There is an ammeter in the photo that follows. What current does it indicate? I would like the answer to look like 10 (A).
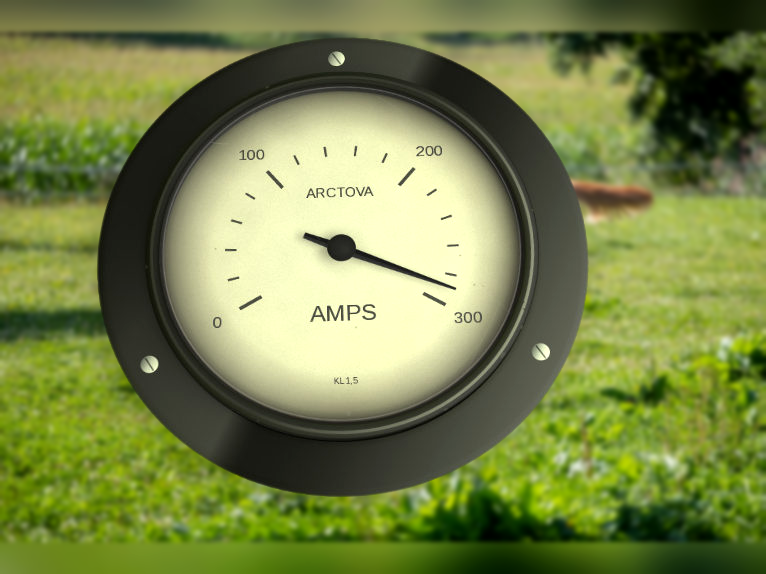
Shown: 290 (A)
